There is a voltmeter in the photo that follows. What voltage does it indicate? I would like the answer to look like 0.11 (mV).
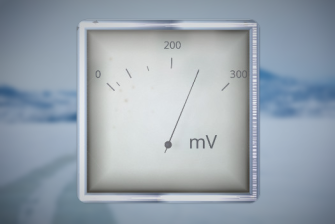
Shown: 250 (mV)
